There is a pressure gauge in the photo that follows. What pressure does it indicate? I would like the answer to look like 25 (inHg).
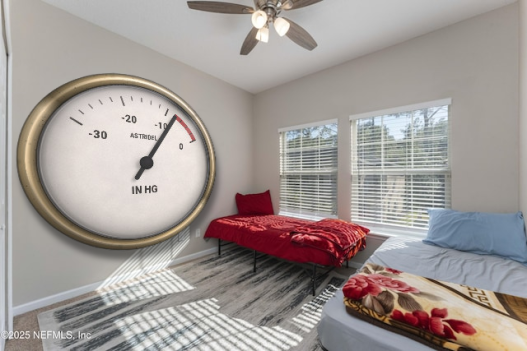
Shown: -8 (inHg)
